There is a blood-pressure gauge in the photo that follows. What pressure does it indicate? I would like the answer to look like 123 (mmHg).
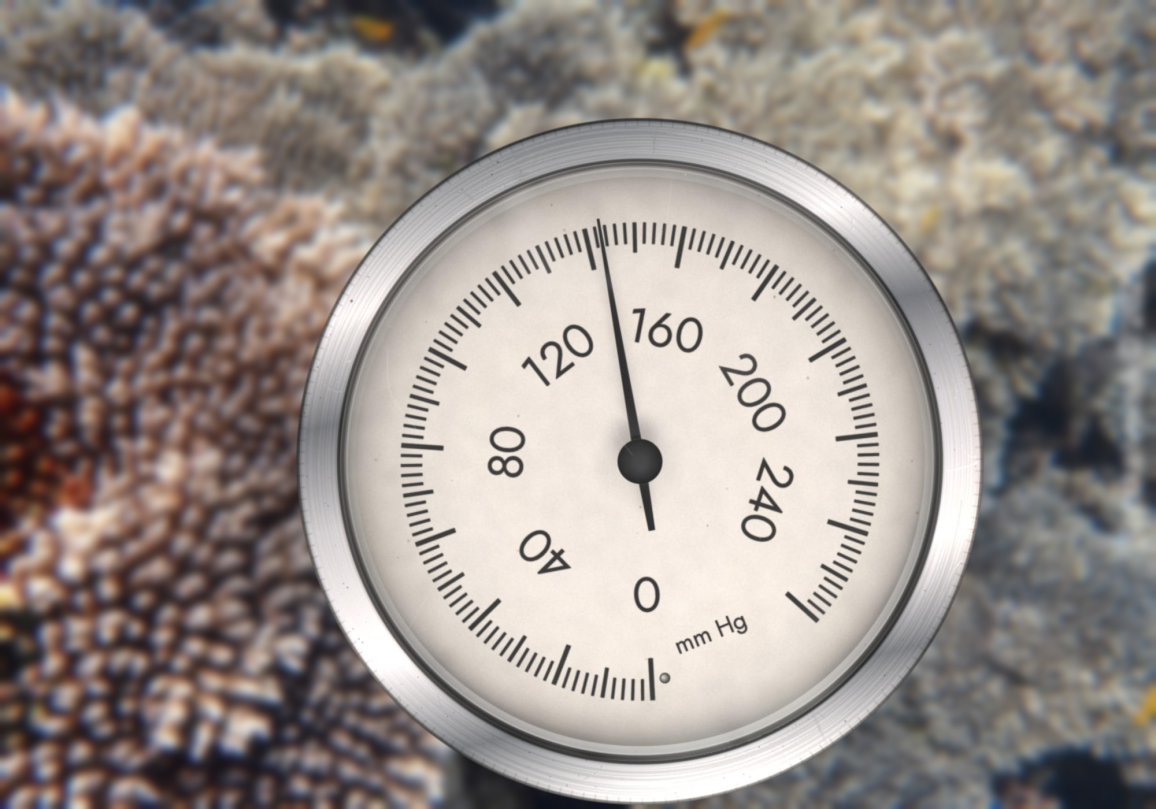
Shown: 143 (mmHg)
